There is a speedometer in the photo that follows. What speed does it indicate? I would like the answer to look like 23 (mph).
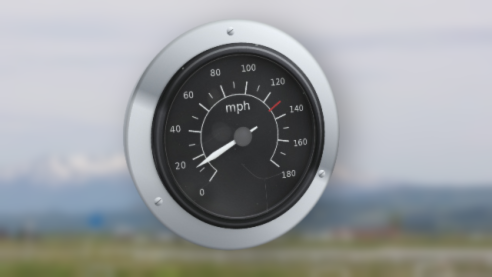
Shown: 15 (mph)
